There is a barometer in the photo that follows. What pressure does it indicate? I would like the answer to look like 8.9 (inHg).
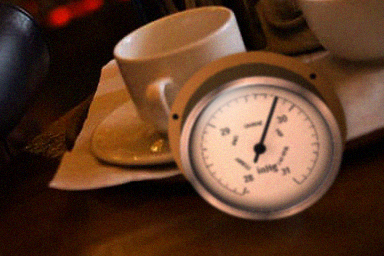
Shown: 29.8 (inHg)
